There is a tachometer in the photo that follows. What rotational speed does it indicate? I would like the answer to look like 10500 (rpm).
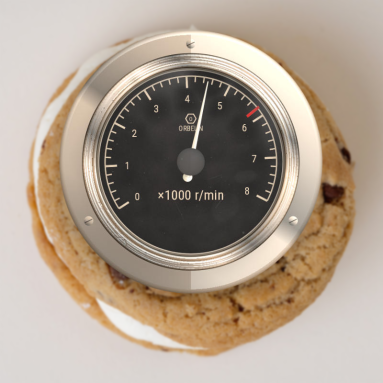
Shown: 4500 (rpm)
